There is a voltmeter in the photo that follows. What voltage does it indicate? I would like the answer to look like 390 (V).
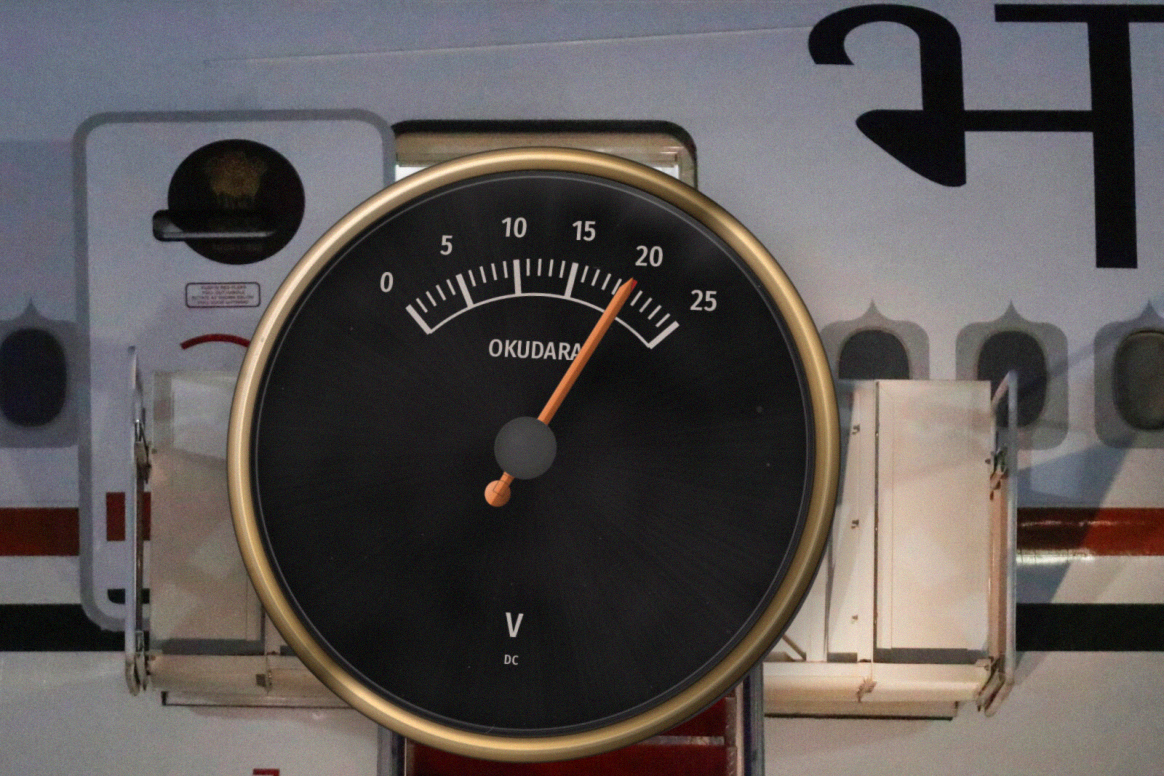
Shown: 20 (V)
